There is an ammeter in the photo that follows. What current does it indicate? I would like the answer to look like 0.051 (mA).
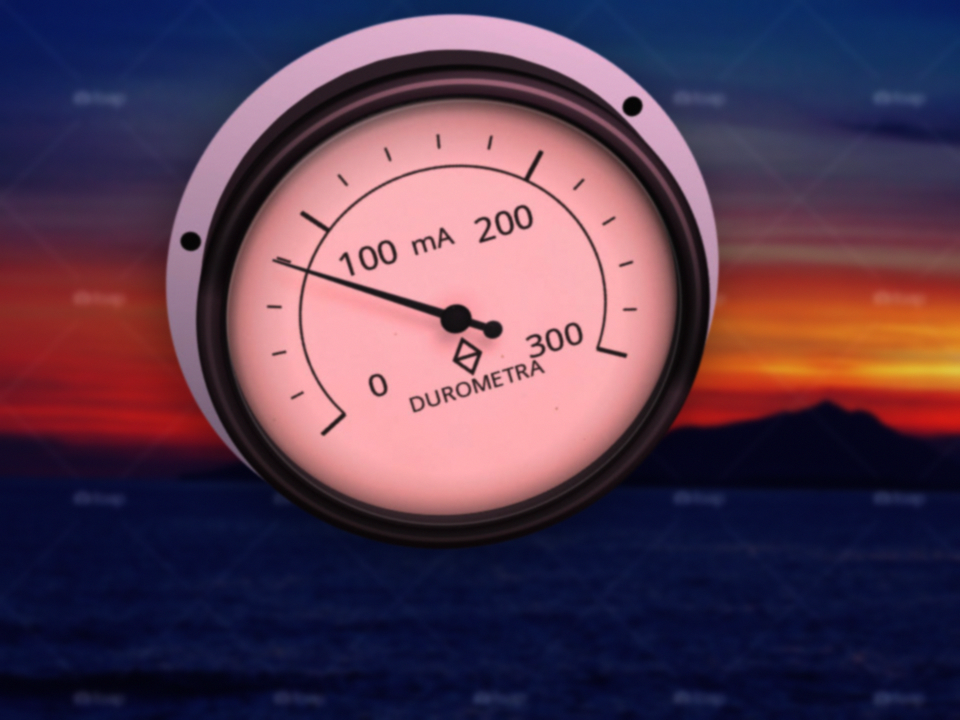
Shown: 80 (mA)
